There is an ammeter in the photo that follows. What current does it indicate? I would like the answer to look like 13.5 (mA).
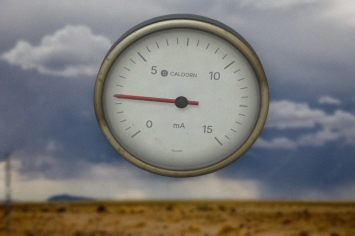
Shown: 2.5 (mA)
